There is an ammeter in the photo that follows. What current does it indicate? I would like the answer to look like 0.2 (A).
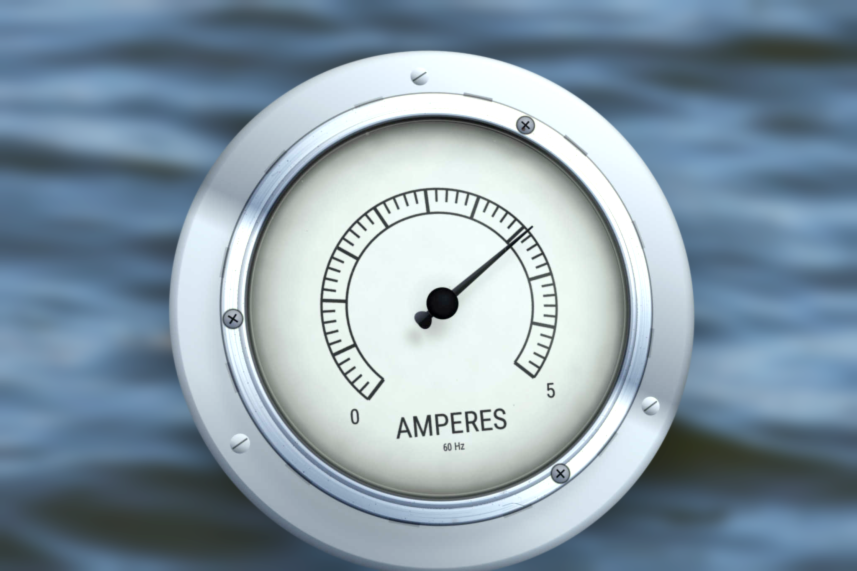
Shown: 3.55 (A)
